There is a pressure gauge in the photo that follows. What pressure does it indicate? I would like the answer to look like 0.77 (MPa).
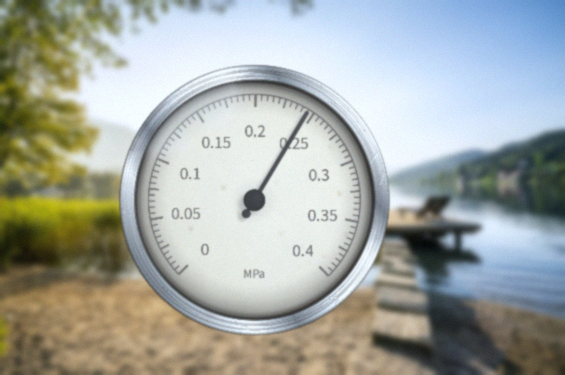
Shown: 0.245 (MPa)
